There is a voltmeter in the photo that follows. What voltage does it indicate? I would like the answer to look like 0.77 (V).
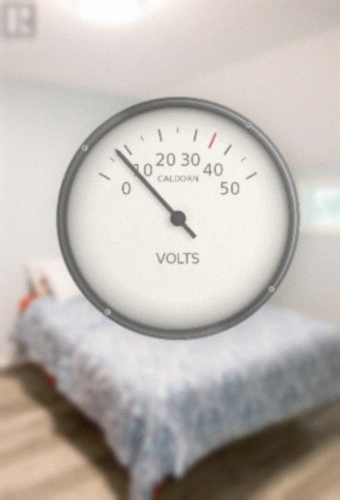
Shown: 7.5 (V)
